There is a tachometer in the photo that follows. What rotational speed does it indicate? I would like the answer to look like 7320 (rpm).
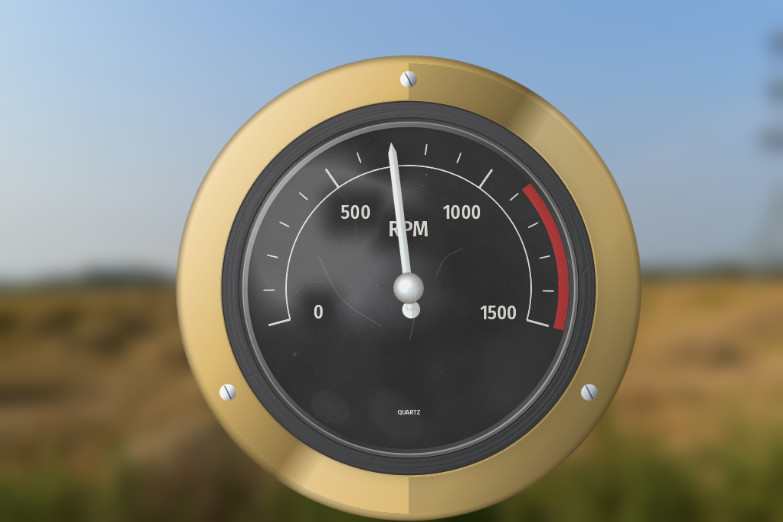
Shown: 700 (rpm)
